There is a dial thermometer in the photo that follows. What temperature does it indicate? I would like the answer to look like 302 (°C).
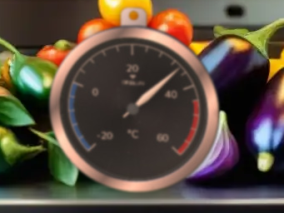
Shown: 34 (°C)
